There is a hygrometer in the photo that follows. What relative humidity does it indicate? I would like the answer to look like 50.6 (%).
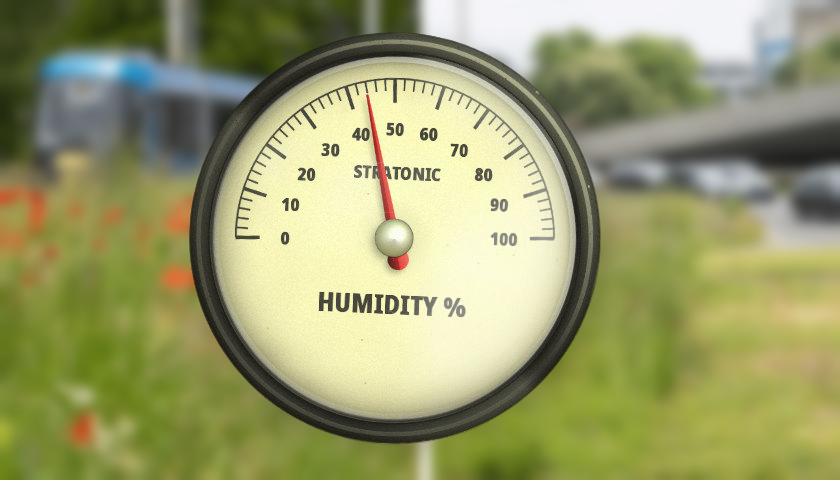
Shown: 44 (%)
